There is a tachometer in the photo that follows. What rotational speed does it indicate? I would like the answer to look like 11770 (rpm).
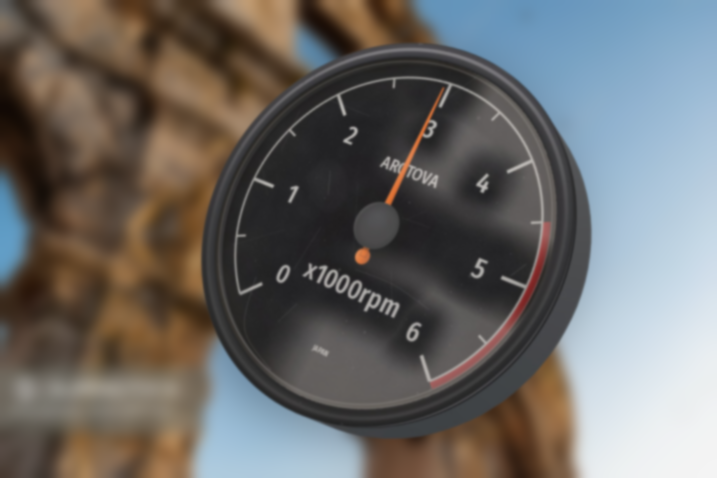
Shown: 3000 (rpm)
